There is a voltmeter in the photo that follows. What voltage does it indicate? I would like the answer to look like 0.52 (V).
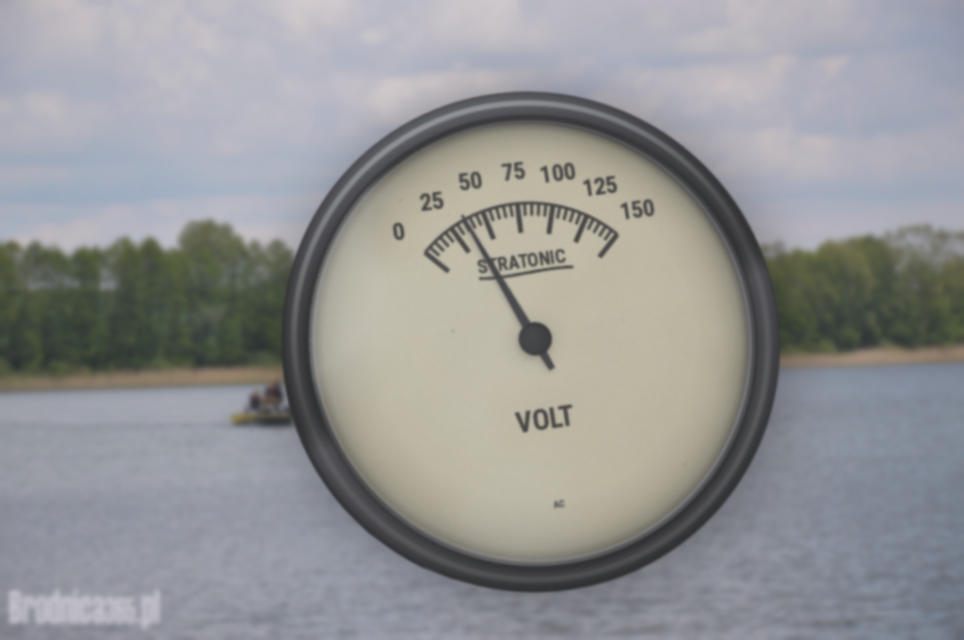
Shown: 35 (V)
